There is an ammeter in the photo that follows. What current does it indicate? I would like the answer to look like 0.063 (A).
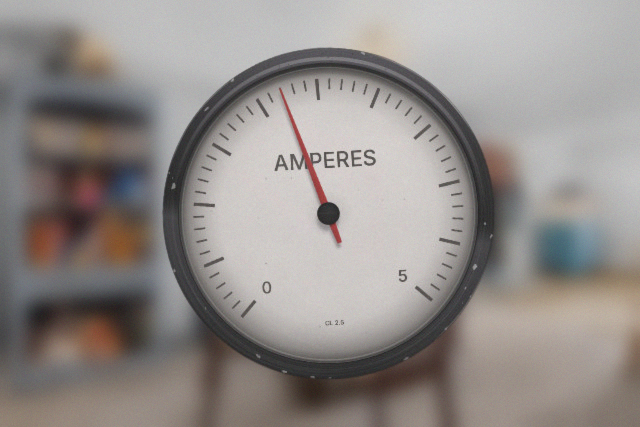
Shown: 2.2 (A)
